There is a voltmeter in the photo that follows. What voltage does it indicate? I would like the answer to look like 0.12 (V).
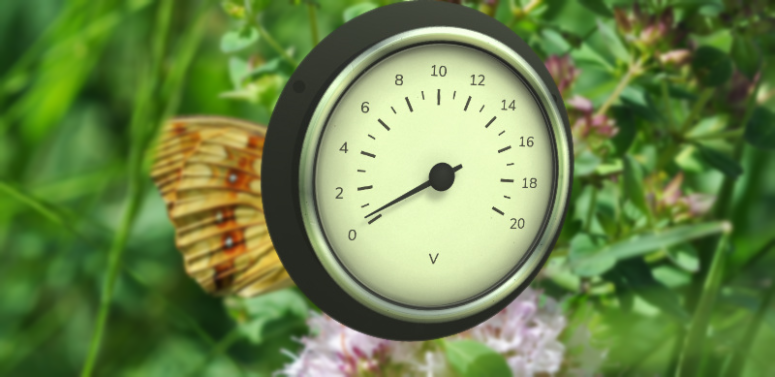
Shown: 0.5 (V)
